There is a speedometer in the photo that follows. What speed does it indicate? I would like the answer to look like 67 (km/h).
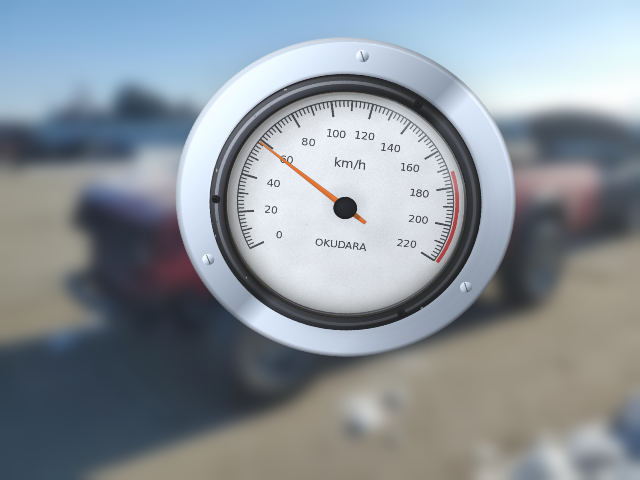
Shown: 60 (km/h)
